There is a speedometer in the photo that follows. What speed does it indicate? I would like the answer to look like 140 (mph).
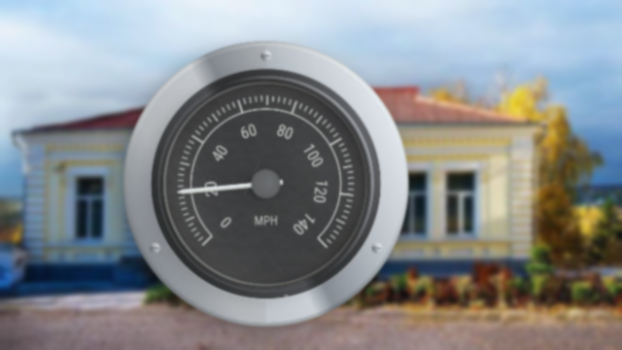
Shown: 20 (mph)
